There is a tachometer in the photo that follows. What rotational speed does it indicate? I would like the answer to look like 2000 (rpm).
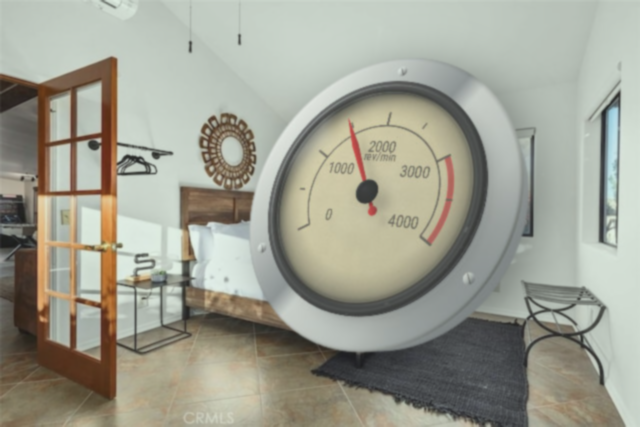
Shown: 1500 (rpm)
